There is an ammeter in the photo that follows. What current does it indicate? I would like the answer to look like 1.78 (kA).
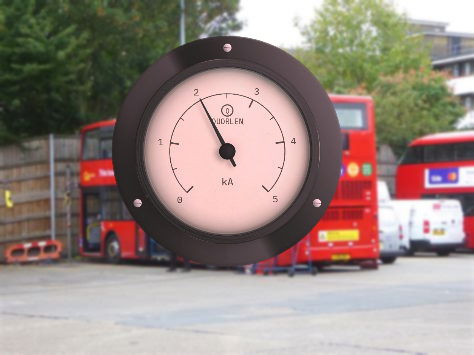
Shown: 2 (kA)
